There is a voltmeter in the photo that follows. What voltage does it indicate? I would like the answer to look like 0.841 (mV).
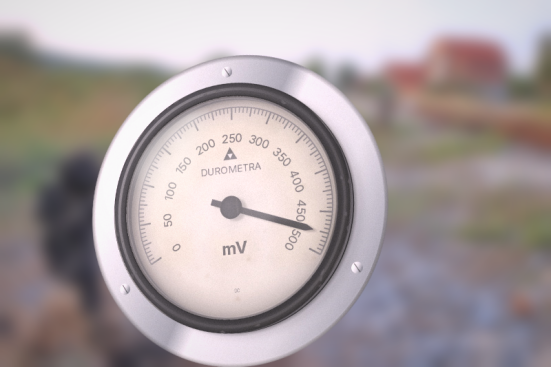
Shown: 475 (mV)
